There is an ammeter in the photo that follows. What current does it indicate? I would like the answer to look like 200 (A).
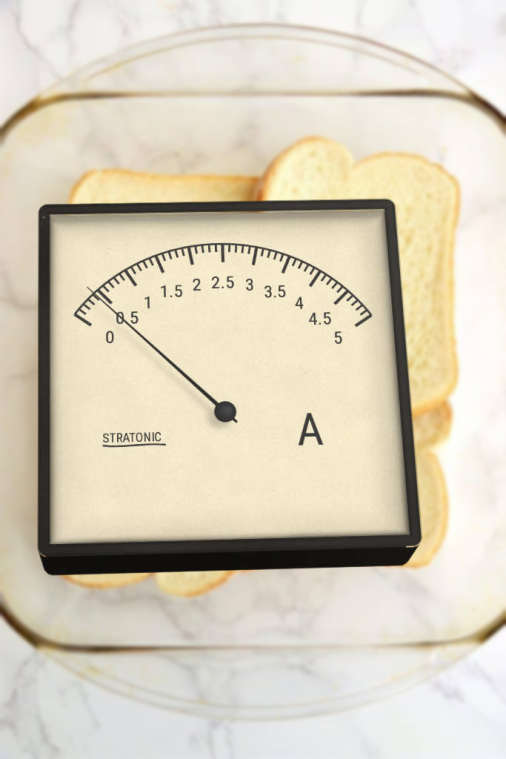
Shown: 0.4 (A)
